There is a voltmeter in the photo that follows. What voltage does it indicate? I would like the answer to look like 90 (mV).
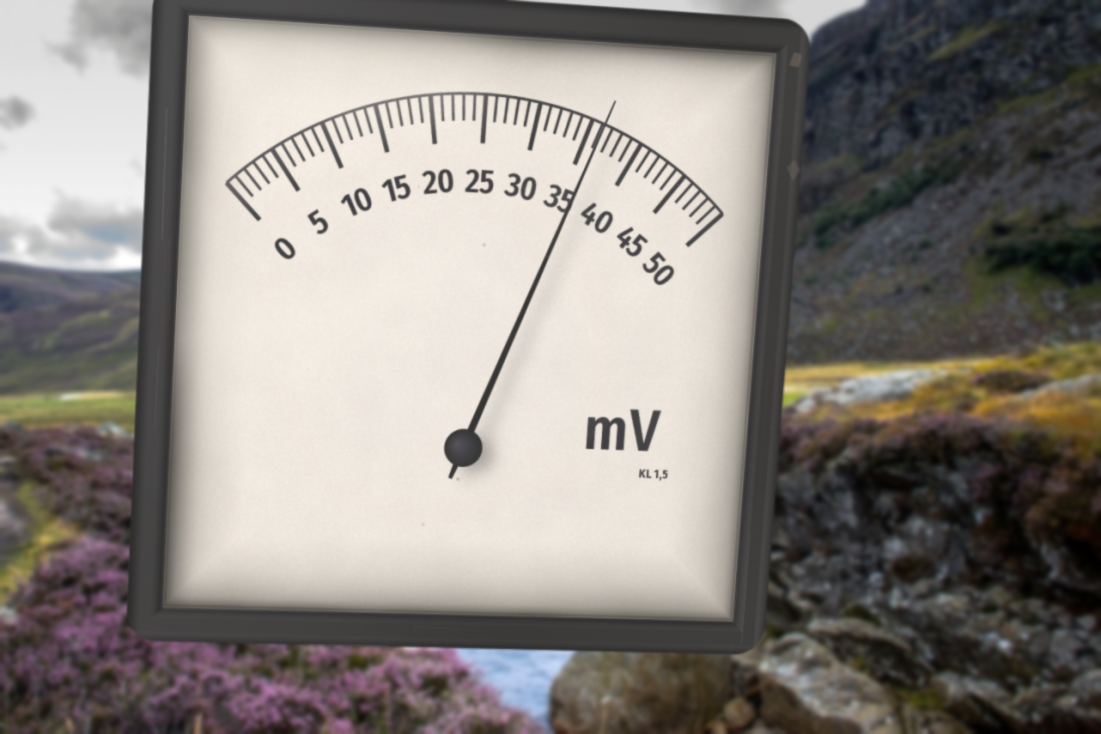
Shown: 36 (mV)
